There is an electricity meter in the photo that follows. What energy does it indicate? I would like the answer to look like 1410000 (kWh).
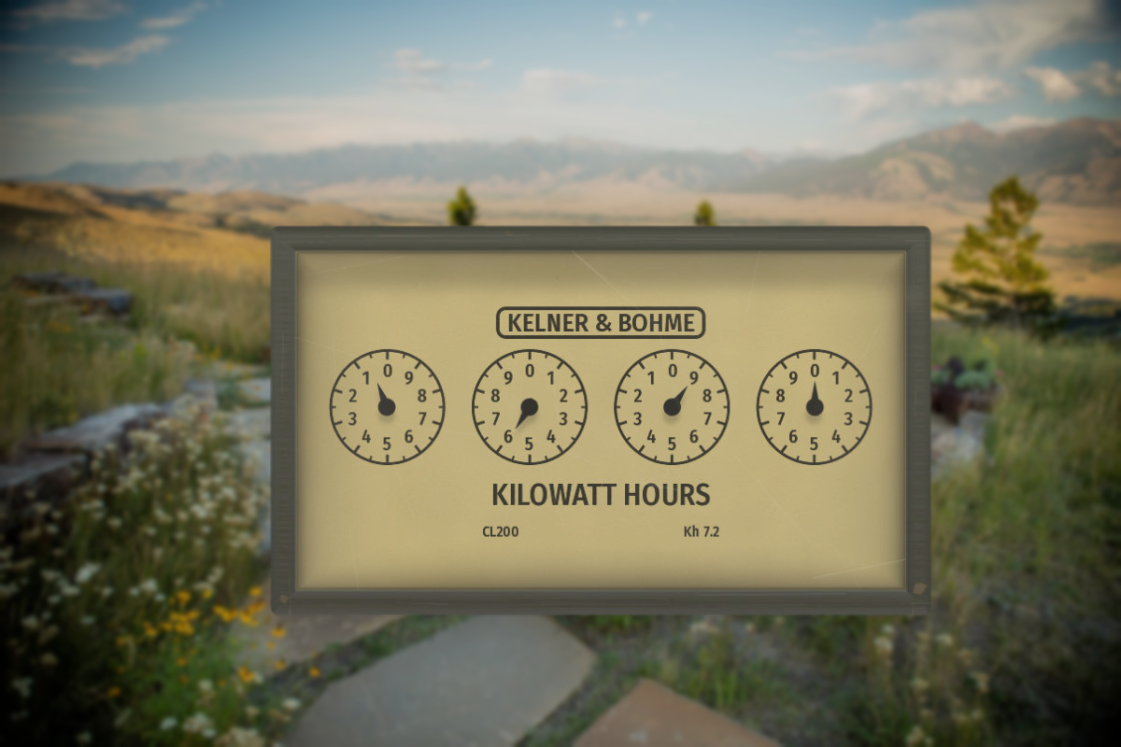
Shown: 590 (kWh)
